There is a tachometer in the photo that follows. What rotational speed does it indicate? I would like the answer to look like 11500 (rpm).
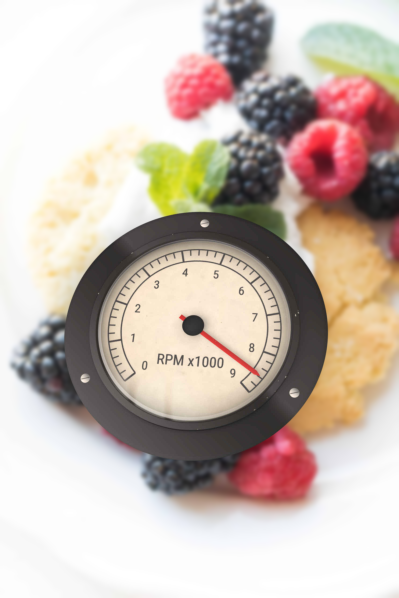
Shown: 8600 (rpm)
